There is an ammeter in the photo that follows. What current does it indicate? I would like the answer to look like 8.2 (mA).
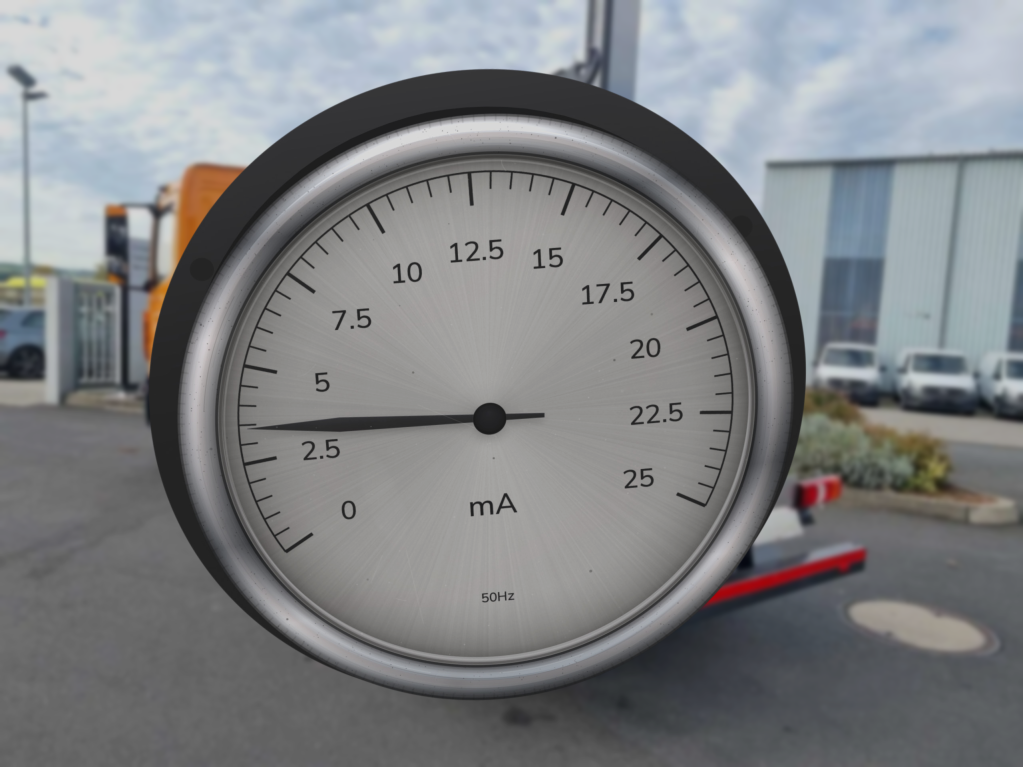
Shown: 3.5 (mA)
